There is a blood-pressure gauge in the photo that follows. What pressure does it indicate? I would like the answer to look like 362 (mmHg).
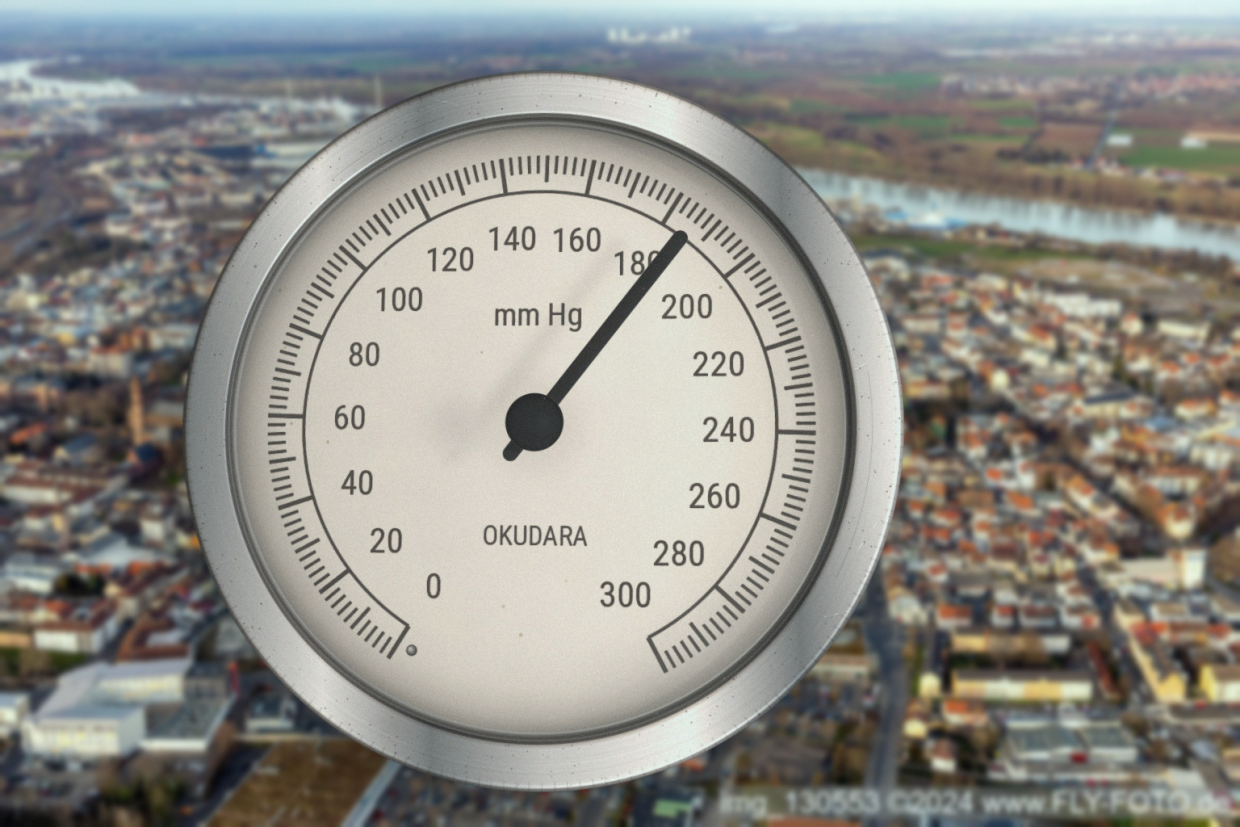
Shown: 186 (mmHg)
